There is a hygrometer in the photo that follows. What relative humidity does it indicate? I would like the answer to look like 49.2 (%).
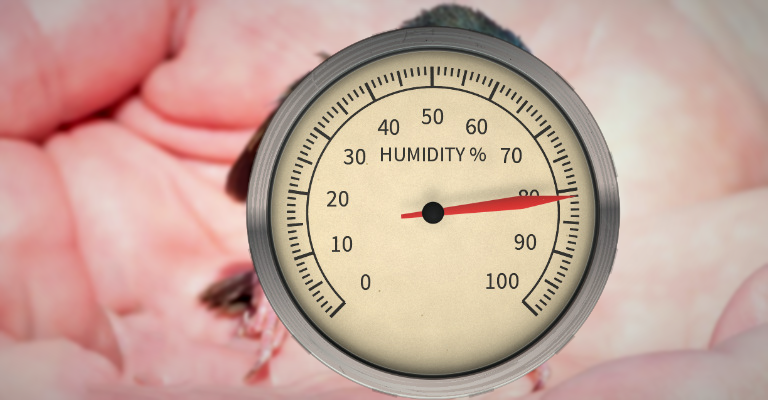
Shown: 81 (%)
